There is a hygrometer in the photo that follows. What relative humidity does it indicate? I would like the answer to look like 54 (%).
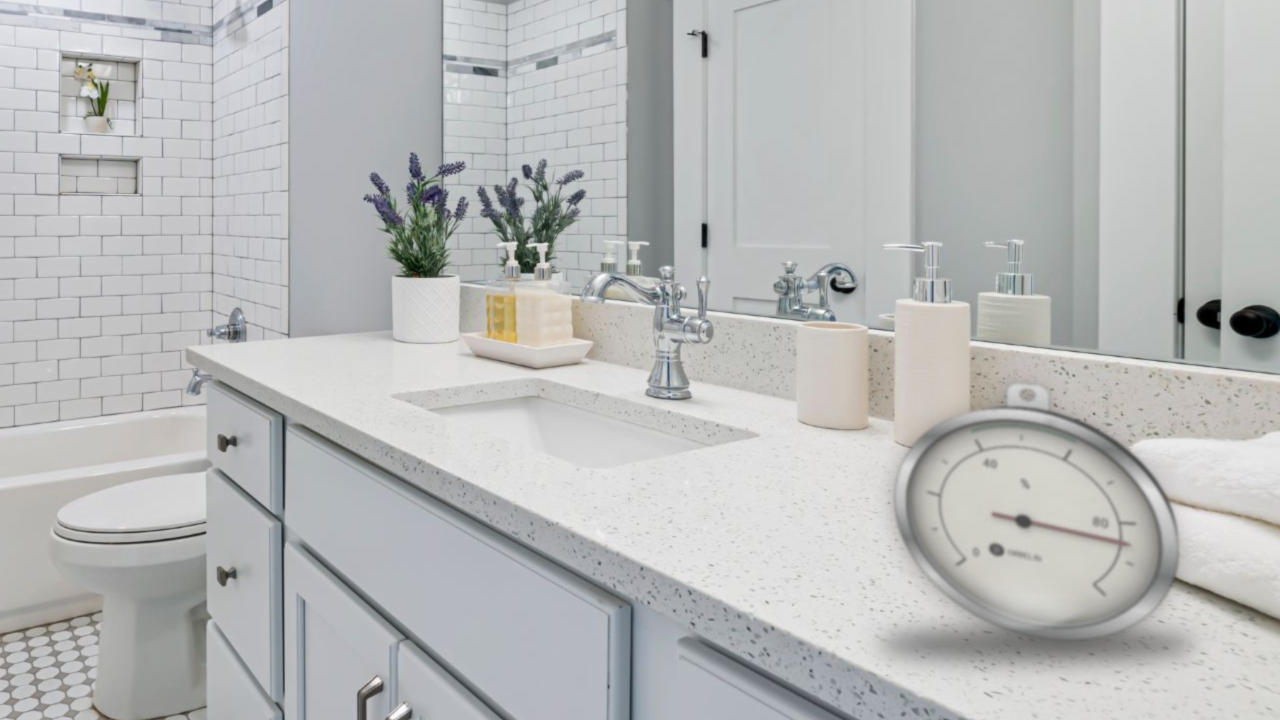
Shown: 85 (%)
